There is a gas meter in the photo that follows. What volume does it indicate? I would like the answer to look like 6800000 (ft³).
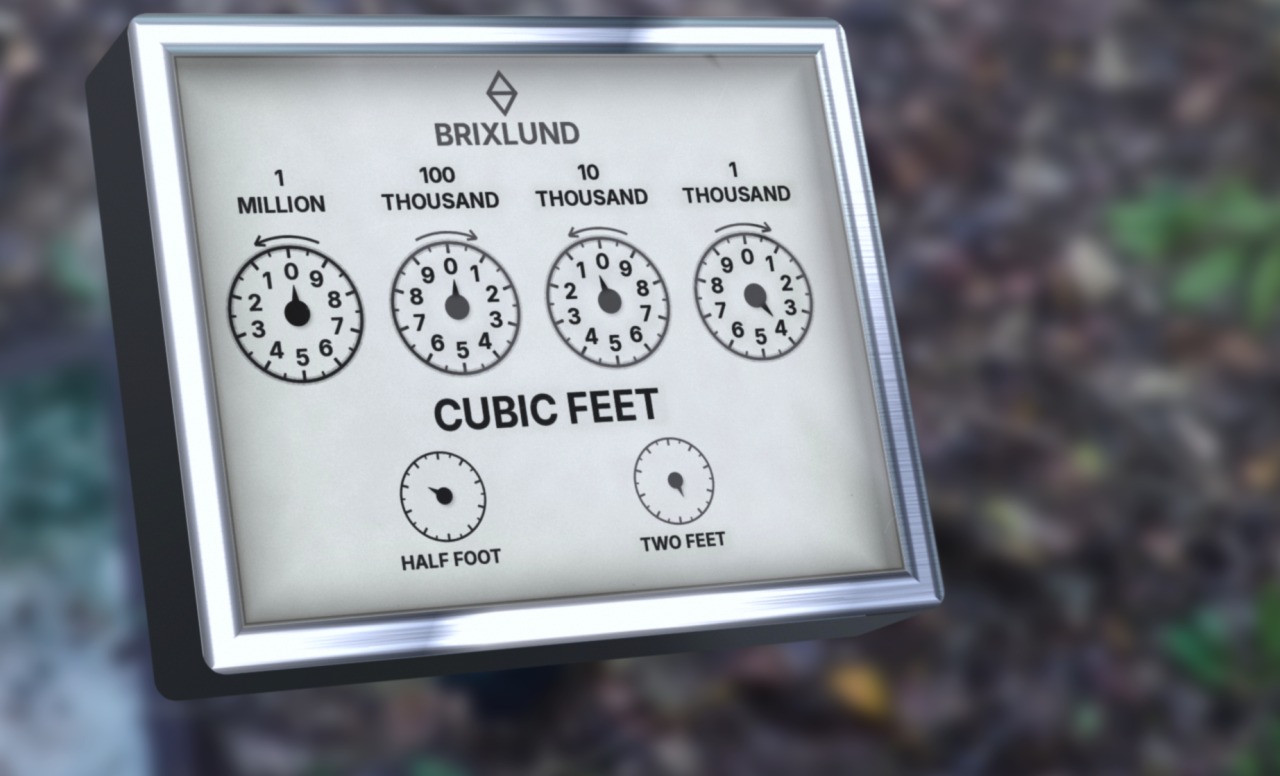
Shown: 400 (ft³)
